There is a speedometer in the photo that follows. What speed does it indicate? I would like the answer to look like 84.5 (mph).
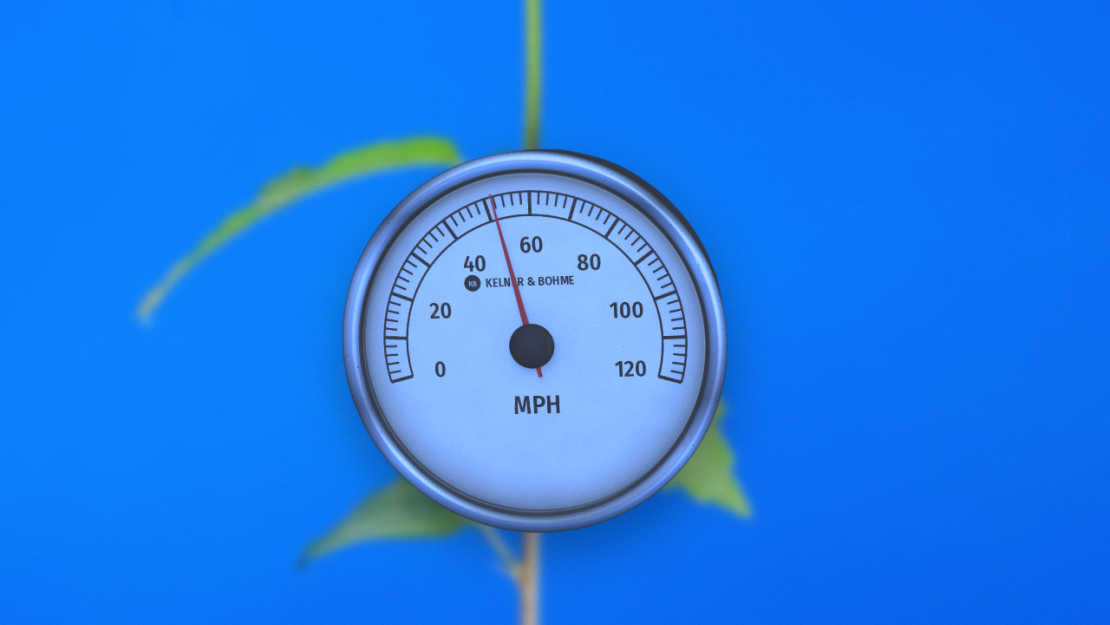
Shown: 52 (mph)
